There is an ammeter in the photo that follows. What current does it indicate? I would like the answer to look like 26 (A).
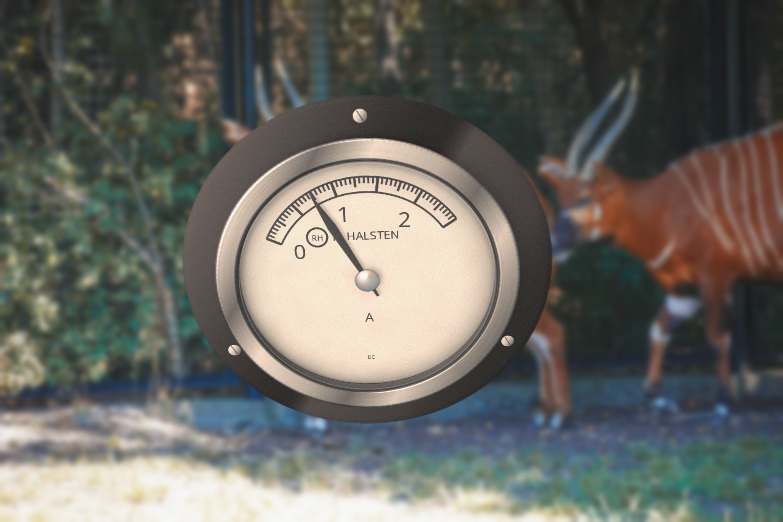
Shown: 0.75 (A)
